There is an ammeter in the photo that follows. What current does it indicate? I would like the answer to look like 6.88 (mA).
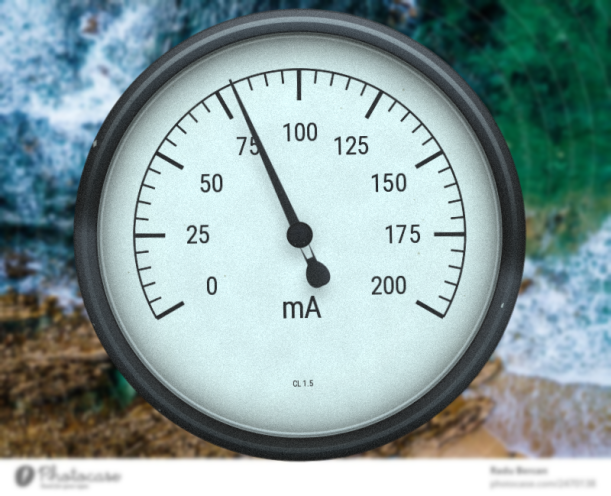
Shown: 80 (mA)
